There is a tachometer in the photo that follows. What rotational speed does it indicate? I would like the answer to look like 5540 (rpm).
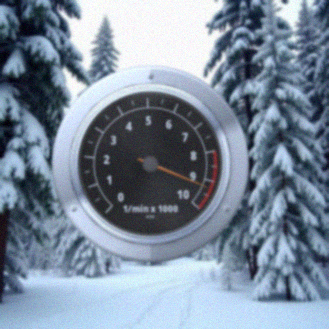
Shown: 9250 (rpm)
